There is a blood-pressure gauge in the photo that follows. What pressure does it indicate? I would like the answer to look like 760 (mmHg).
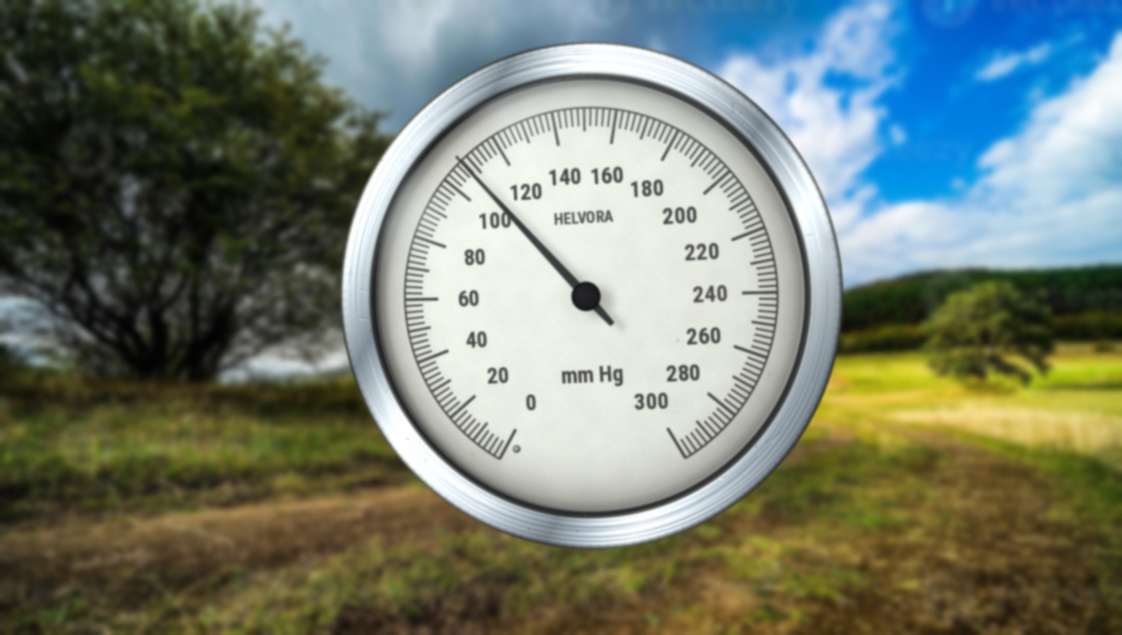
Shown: 108 (mmHg)
